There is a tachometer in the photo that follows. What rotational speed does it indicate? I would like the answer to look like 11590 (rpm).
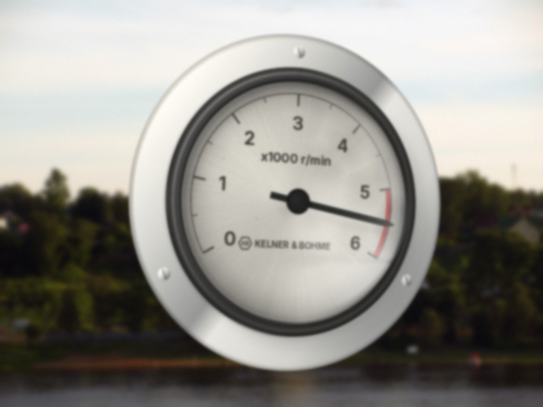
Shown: 5500 (rpm)
